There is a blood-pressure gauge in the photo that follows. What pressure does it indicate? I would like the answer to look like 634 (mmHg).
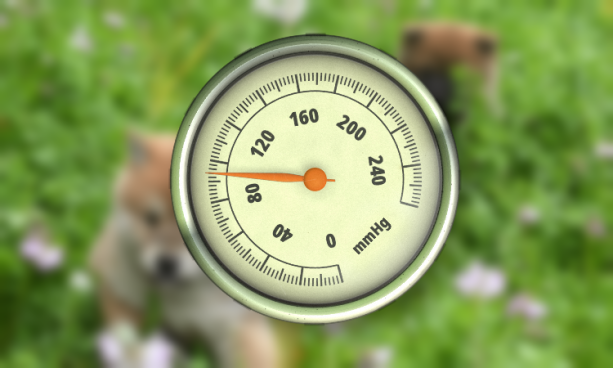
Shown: 94 (mmHg)
